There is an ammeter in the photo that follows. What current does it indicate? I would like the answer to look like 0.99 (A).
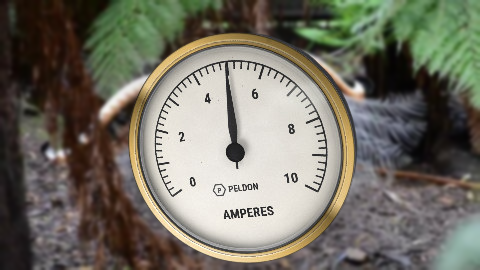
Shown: 5 (A)
